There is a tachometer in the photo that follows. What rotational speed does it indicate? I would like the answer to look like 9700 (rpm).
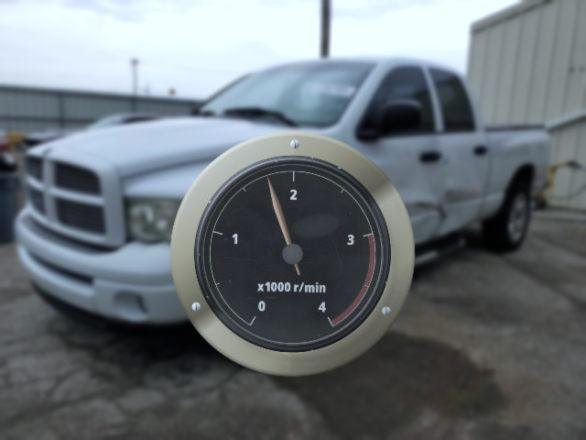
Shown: 1750 (rpm)
